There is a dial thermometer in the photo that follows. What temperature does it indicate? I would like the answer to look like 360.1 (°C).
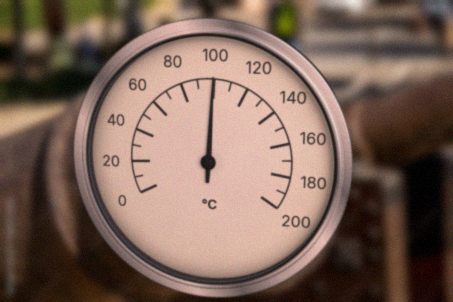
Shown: 100 (°C)
